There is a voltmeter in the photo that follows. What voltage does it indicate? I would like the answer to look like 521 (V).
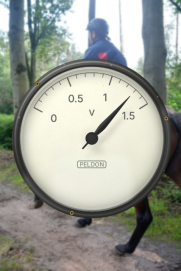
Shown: 1.3 (V)
